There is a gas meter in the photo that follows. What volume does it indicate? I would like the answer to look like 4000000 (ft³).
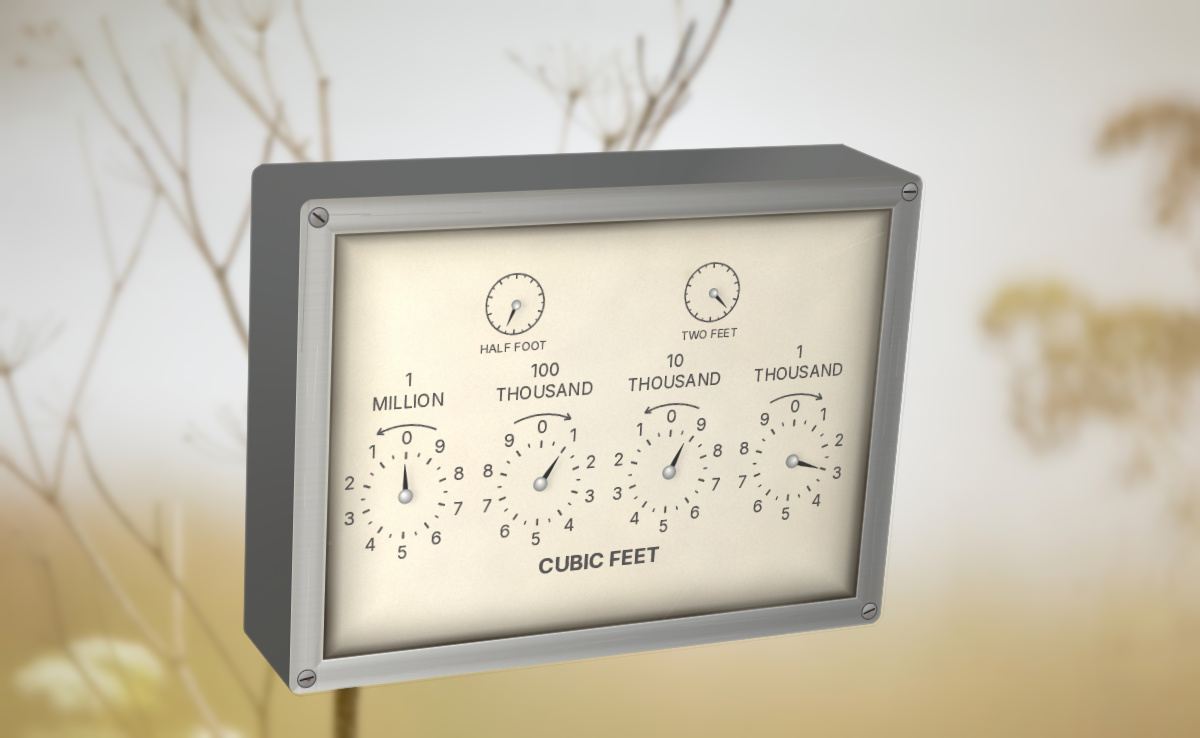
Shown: 9300 (ft³)
